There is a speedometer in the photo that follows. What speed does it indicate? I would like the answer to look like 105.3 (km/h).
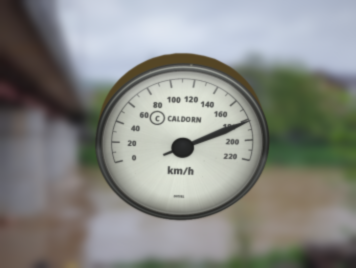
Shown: 180 (km/h)
